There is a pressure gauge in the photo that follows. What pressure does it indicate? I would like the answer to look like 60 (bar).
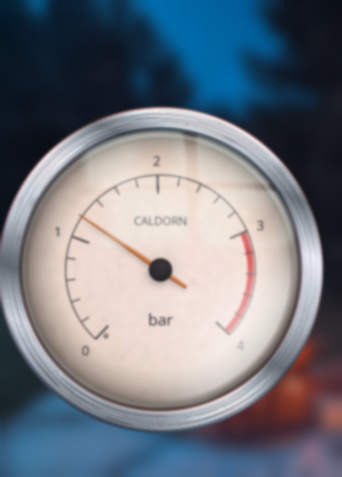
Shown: 1.2 (bar)
